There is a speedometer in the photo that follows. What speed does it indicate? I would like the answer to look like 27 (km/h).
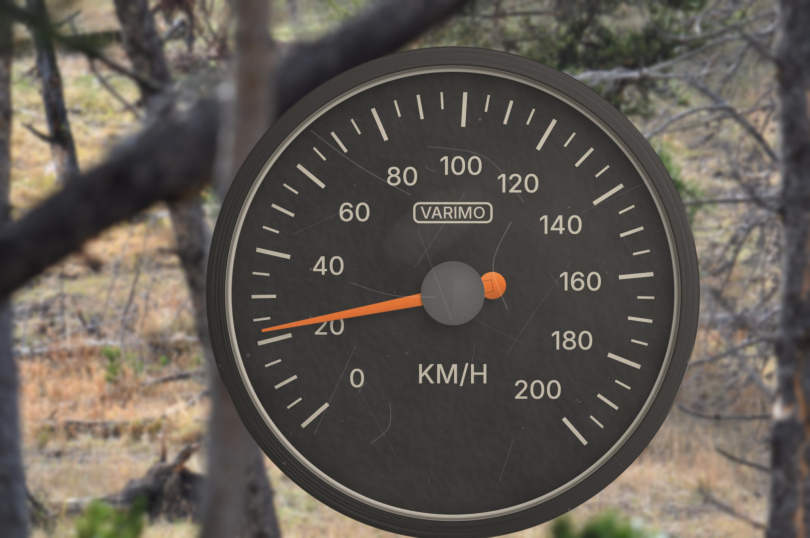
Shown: 22.5 (km/h)
